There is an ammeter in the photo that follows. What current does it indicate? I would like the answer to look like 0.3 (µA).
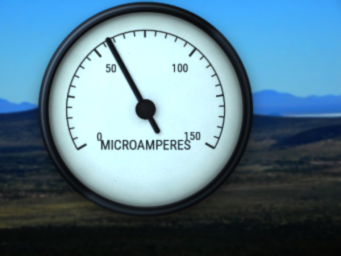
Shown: 57.5 (µA)
